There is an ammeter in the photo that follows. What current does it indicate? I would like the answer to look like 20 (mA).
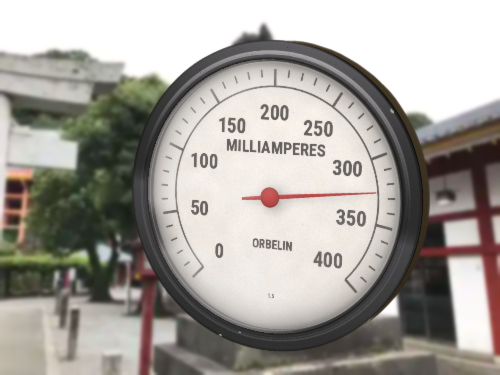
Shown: 325 (mA)
